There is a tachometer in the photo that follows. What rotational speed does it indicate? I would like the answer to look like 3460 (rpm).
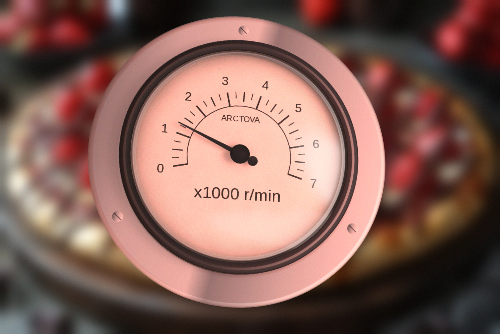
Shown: 1250 (rpm)
